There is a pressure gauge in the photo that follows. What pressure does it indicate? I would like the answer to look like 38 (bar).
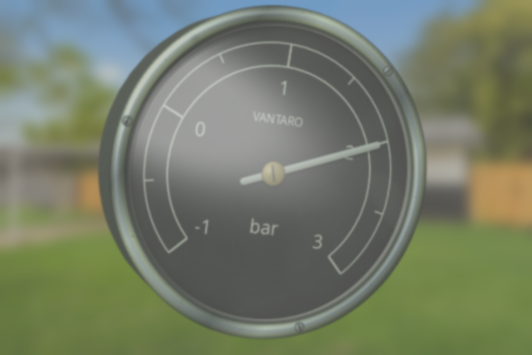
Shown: 2 (bar)
